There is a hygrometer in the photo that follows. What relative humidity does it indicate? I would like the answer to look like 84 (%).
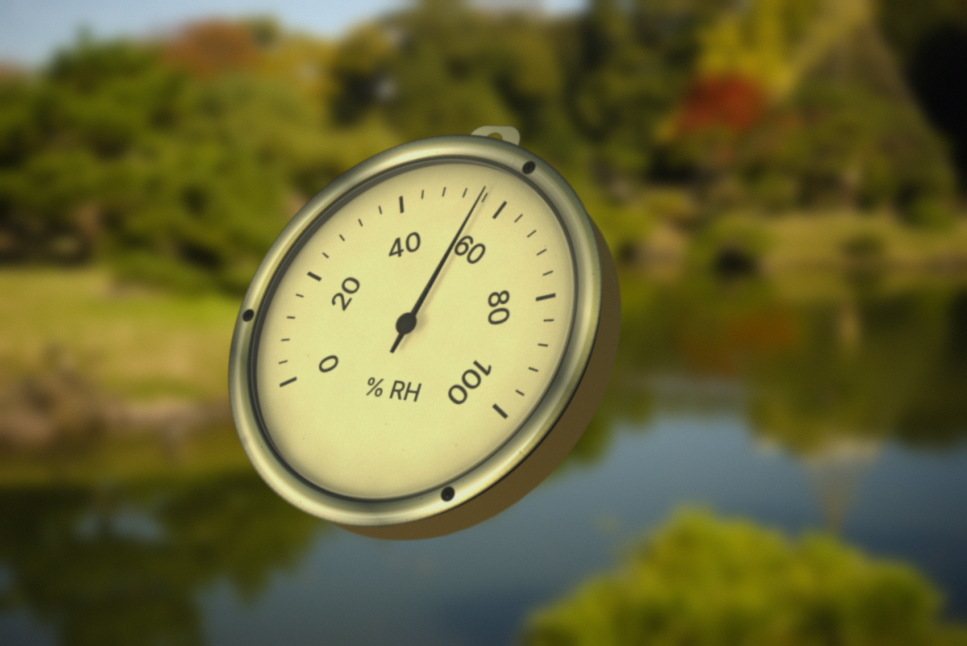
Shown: 56 (%)
